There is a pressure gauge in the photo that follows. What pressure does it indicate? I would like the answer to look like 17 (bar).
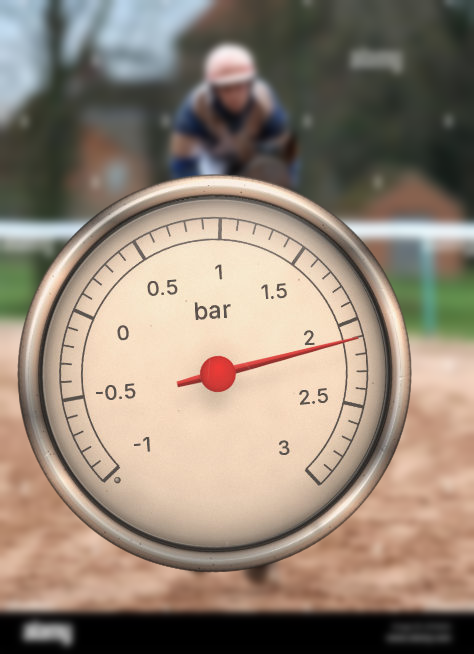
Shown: 2.1 (bar)
